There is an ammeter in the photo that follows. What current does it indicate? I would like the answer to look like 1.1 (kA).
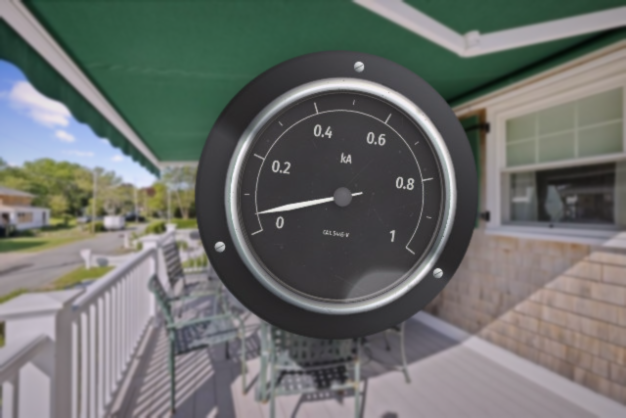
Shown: 0.05 (kA)
